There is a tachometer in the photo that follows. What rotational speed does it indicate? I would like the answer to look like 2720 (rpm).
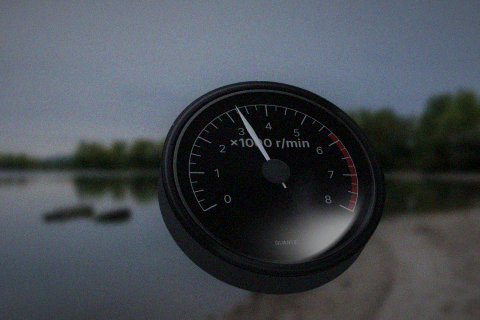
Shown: 3250 (rpm)
